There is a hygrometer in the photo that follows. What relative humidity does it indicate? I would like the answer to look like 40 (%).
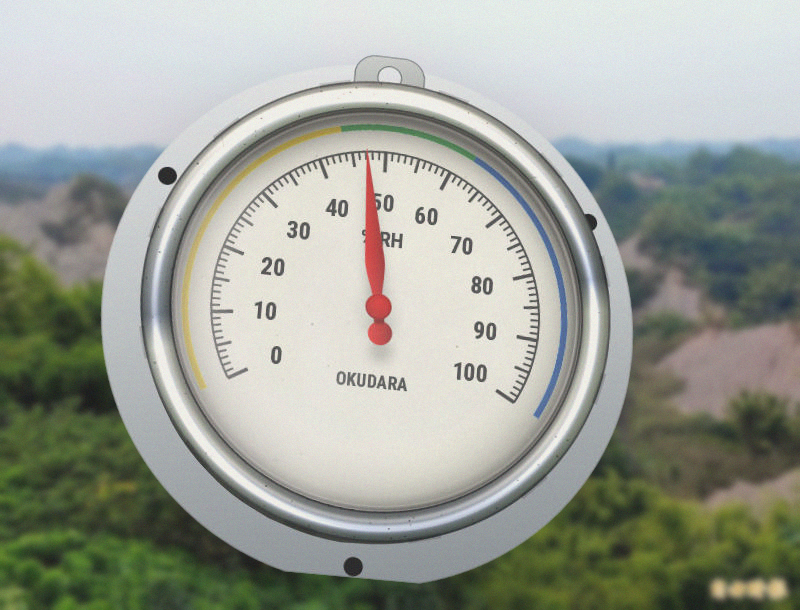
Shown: 47 (%)
